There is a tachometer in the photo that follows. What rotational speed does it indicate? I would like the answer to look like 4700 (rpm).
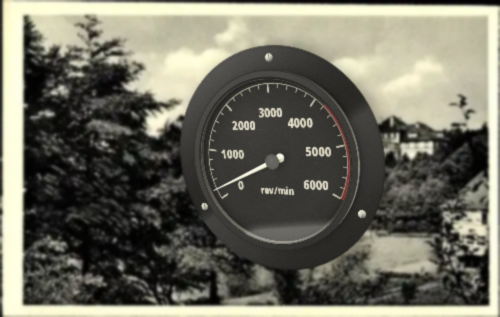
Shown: 200 (rpm)
